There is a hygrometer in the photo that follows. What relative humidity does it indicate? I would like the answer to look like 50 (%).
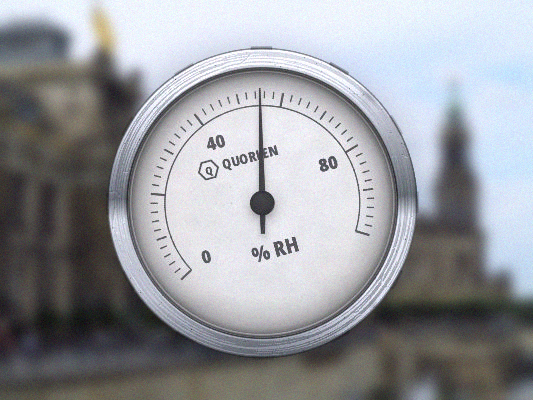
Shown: 55 (%)
